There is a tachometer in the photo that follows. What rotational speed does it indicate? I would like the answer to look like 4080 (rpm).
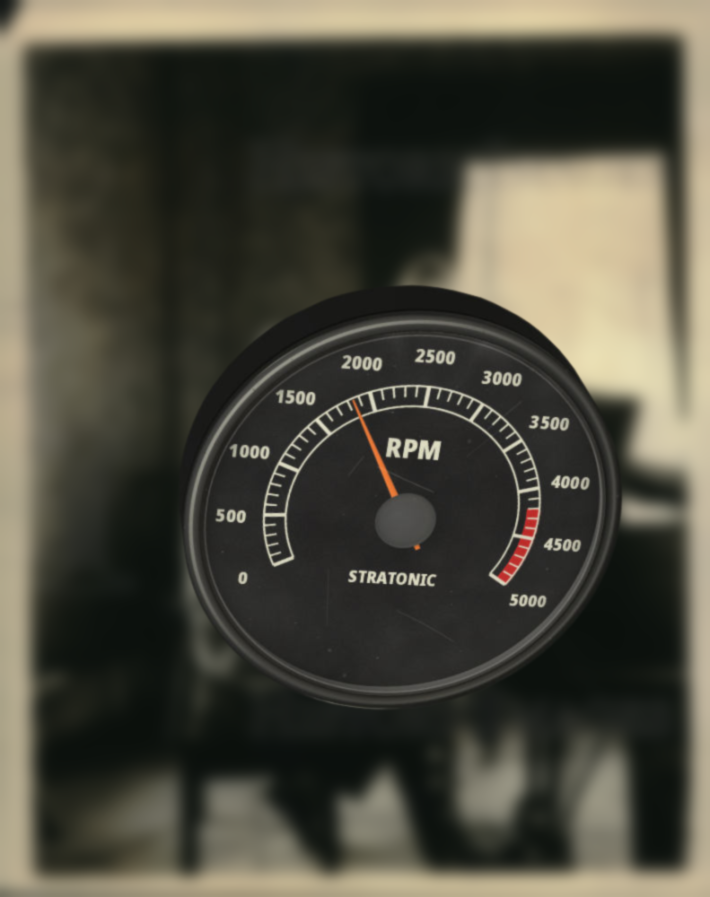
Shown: 1850 (rpm)
